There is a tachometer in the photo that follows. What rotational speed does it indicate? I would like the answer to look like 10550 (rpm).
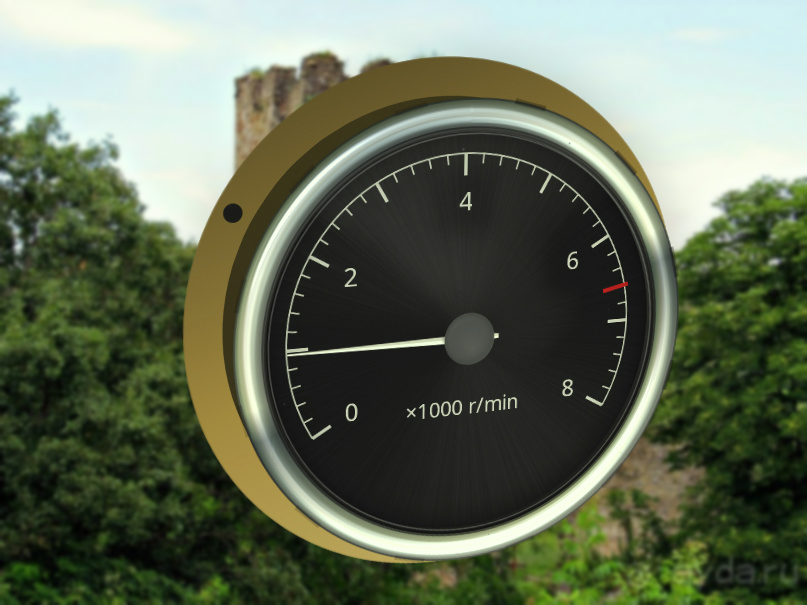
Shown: 1000 (rpm)
